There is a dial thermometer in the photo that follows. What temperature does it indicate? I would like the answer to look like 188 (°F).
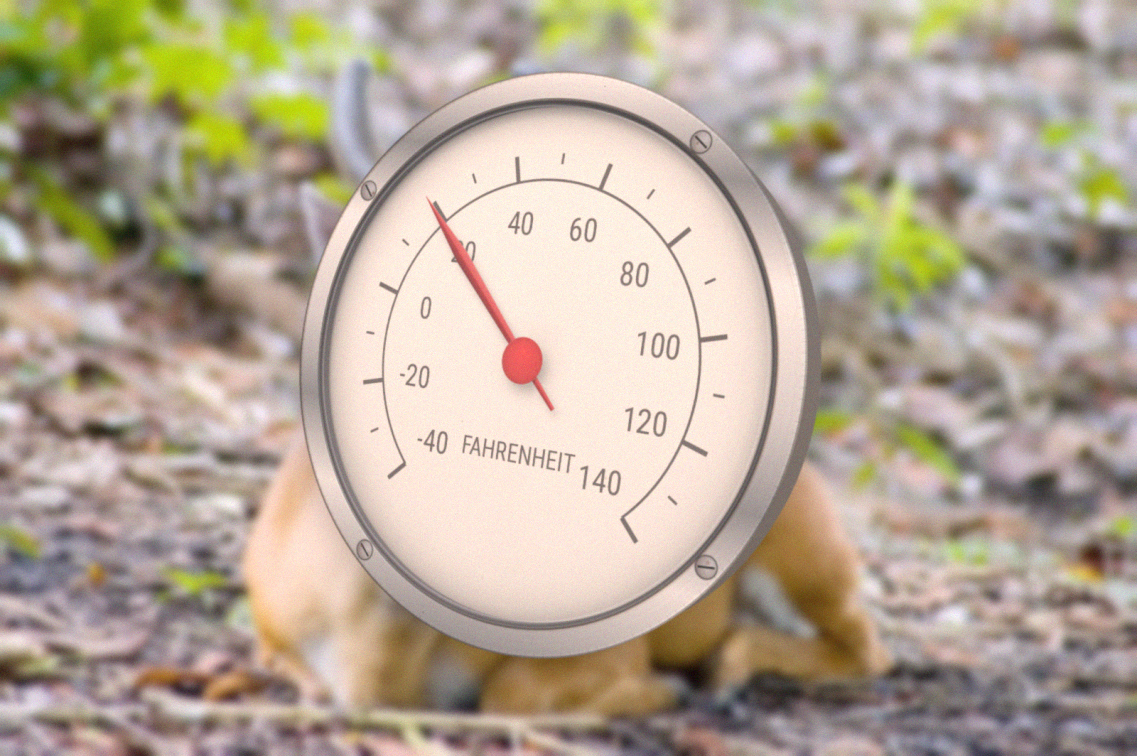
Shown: 20 (°F)
